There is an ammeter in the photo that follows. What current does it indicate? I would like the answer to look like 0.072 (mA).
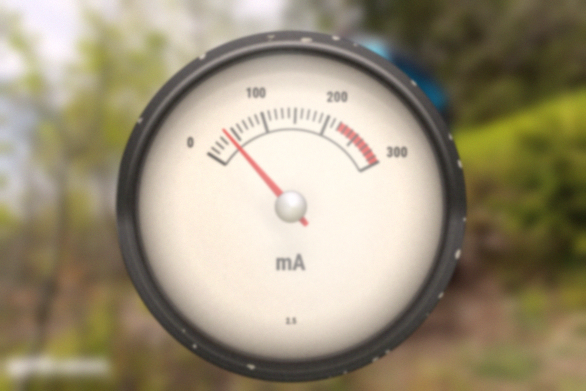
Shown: 40 (mA)
